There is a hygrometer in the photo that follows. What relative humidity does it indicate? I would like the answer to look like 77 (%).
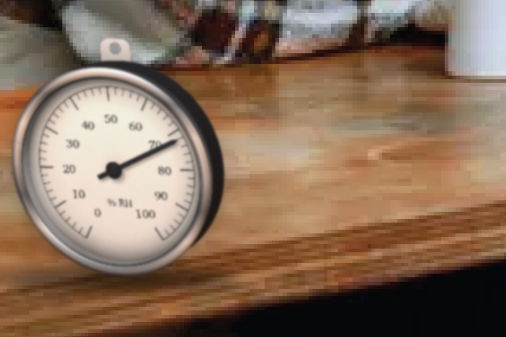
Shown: 72 (%)
